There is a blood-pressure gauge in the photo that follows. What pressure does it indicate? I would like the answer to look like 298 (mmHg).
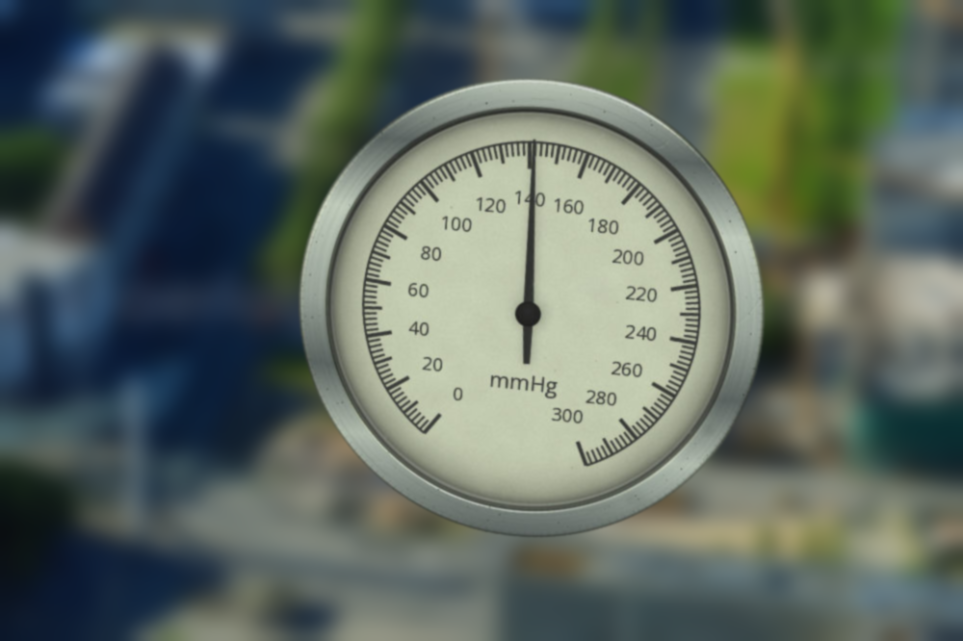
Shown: 142 (mmHg)
